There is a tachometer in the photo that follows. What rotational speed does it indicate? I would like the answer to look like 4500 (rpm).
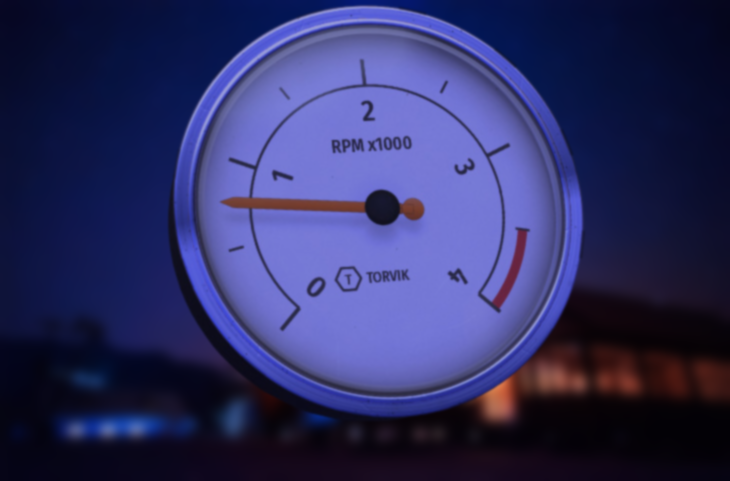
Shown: 750 (rpm)
